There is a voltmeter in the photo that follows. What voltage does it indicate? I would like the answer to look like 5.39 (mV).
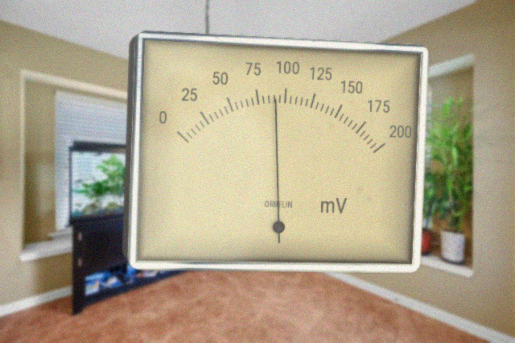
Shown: 90 (mV)
